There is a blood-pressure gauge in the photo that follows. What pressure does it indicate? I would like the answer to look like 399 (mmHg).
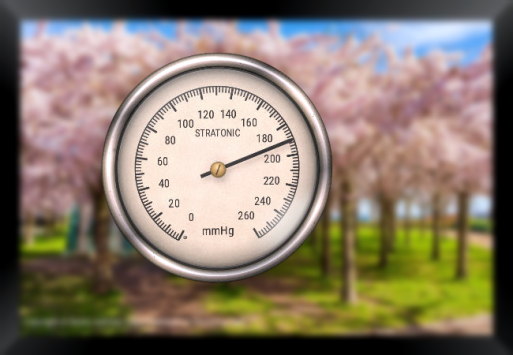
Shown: 190 (mmHg)
